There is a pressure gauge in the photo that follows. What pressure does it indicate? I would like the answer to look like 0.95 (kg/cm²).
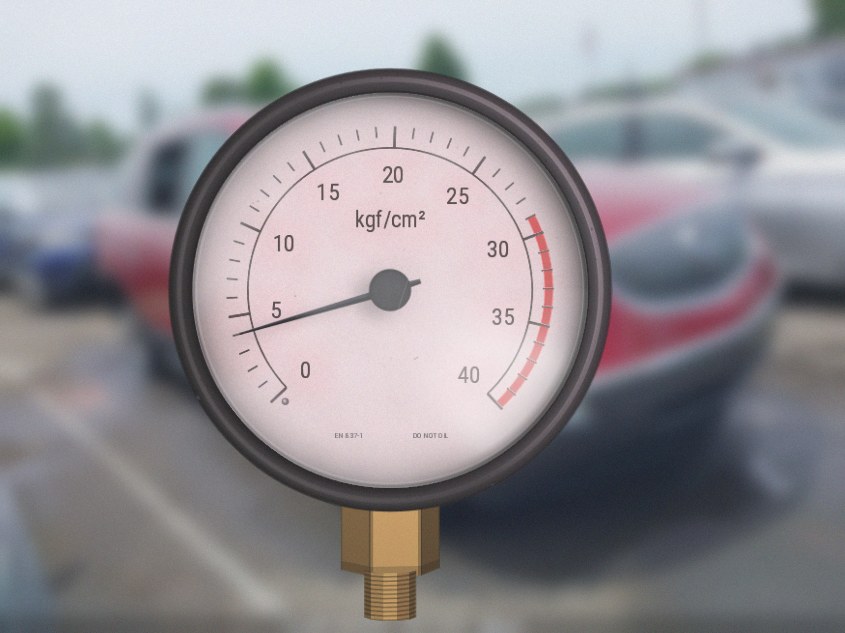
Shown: 4 (kg/cm²)
